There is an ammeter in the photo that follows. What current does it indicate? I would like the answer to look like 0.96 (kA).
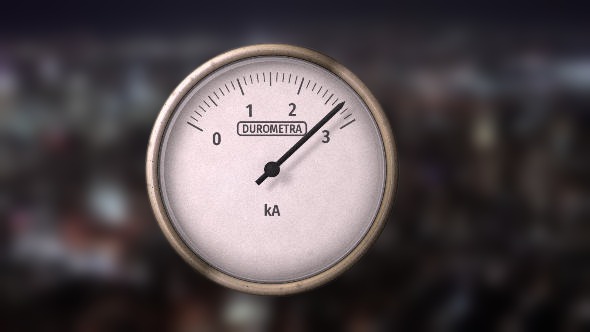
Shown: 2.7 (kA)
